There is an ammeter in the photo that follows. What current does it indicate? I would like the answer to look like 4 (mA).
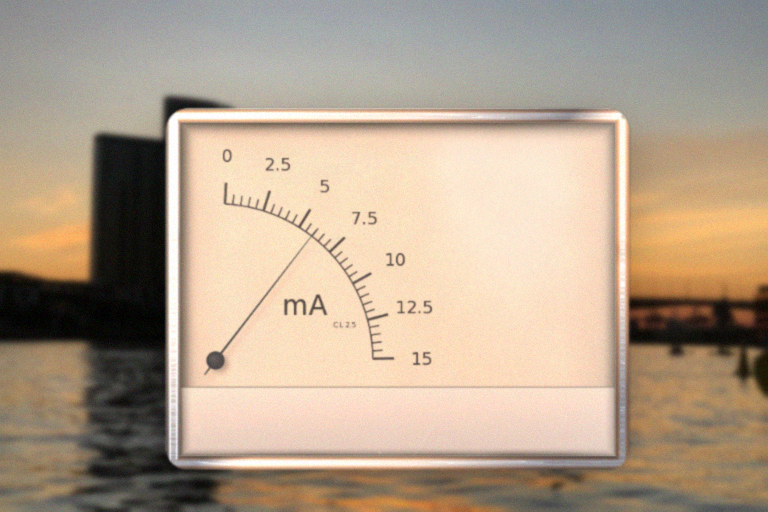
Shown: 6 (mA)
